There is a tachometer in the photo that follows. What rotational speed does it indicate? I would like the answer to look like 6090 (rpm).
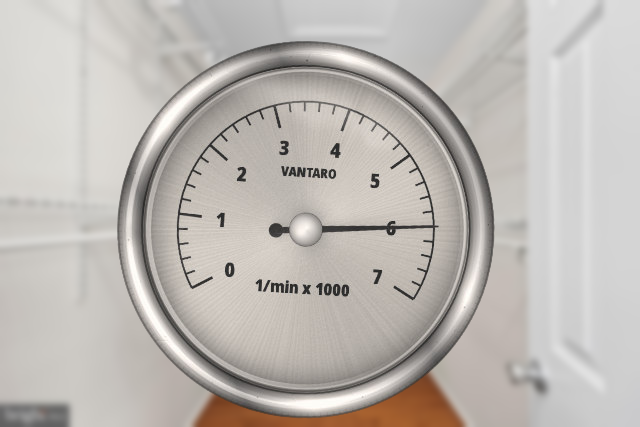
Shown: 6000 (rpm)
